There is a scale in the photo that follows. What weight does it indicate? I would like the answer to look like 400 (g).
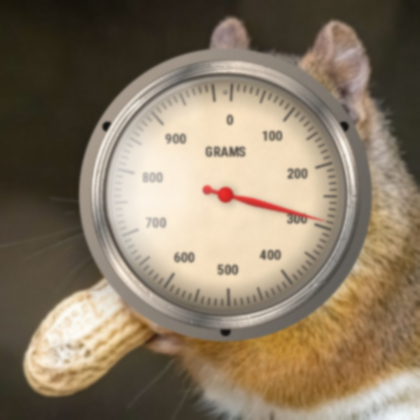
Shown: 290 (g)
